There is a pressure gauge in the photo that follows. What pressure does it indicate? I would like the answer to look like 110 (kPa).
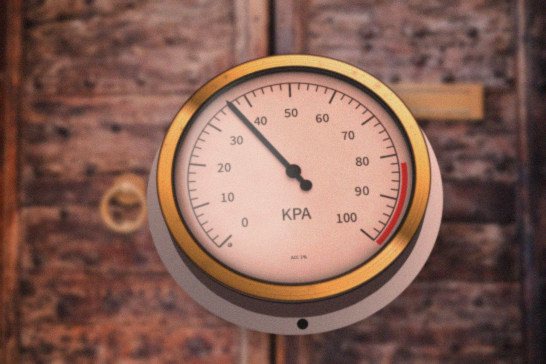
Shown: 36 (kPa)
